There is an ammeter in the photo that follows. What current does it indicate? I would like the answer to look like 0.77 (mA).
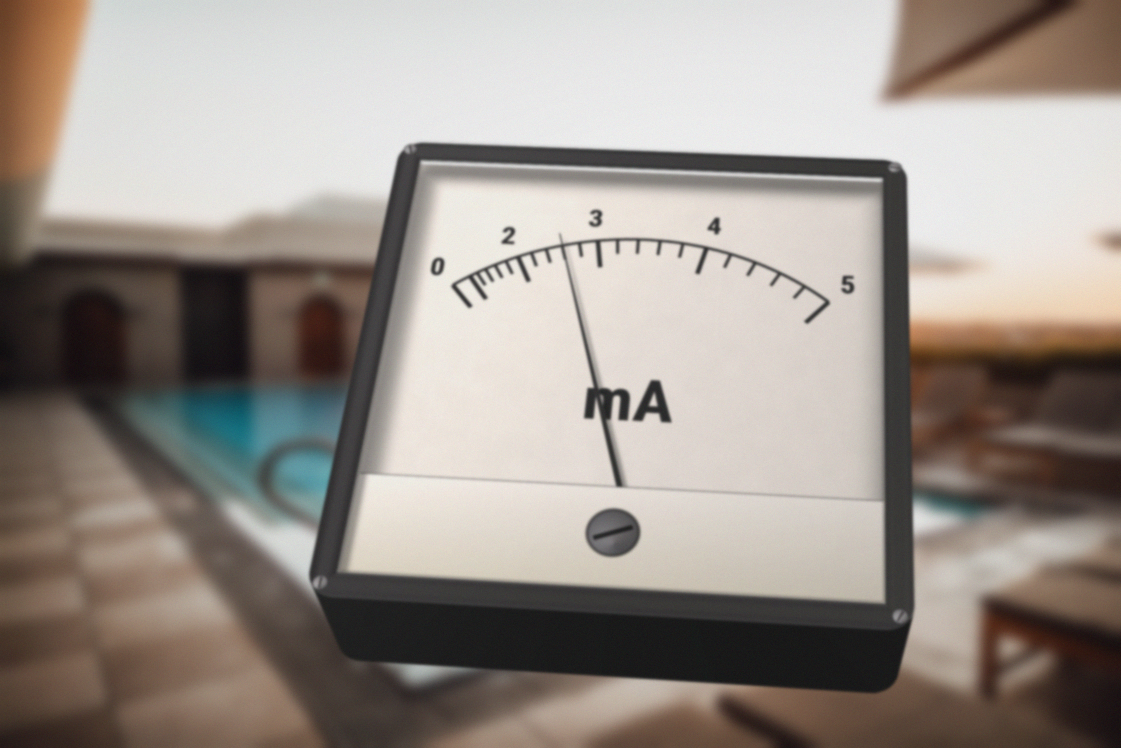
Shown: 2.6 (mA)
